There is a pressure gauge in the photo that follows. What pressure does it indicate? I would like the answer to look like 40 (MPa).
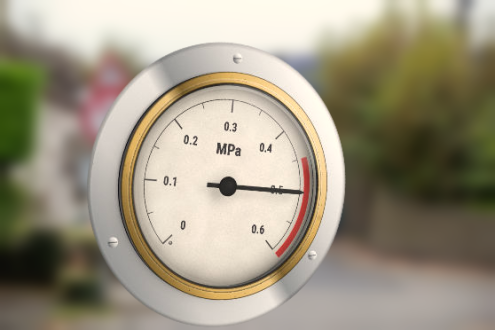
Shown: 0.5 (MPa)
